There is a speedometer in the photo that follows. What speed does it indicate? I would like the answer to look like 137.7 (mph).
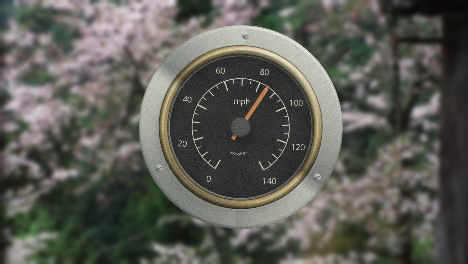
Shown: 85 (mph)
